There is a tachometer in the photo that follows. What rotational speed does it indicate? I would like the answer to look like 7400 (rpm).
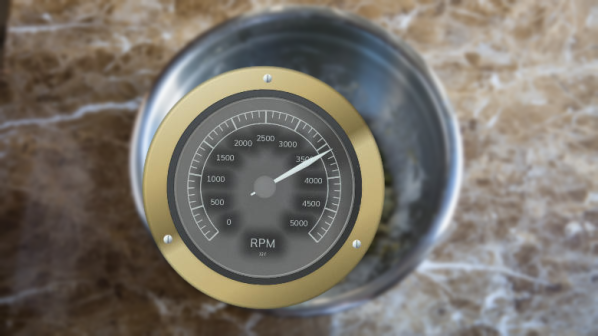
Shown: 3600 (rpm)
